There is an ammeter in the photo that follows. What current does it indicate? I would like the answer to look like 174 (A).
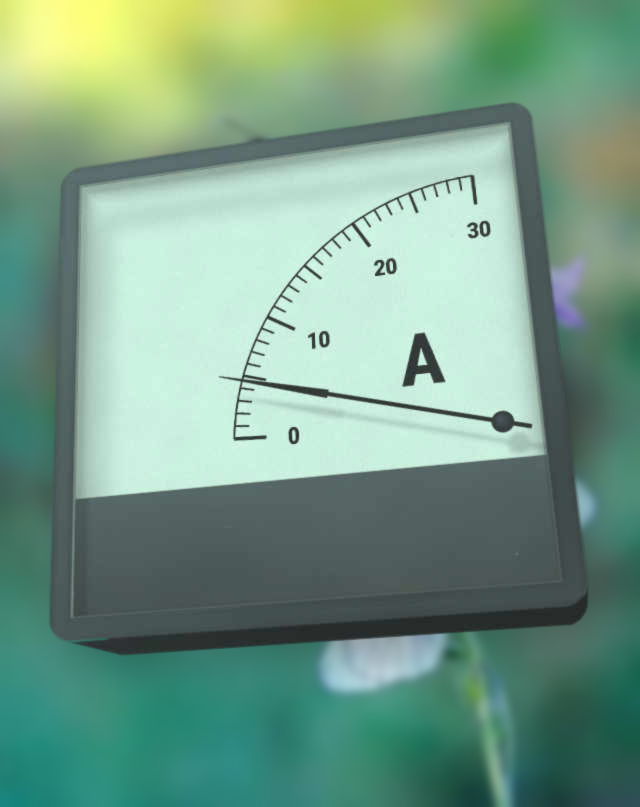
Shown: 4.5 (A)
